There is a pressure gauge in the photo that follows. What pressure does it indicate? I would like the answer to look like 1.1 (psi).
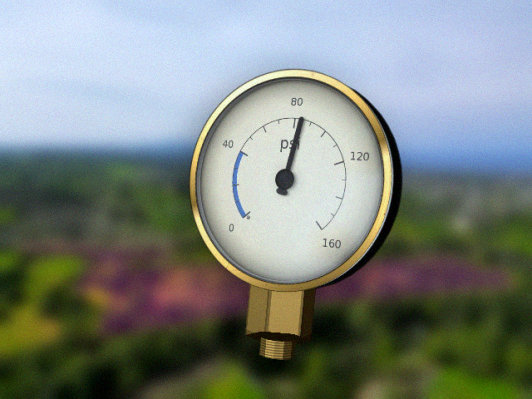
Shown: 85 (psi)
